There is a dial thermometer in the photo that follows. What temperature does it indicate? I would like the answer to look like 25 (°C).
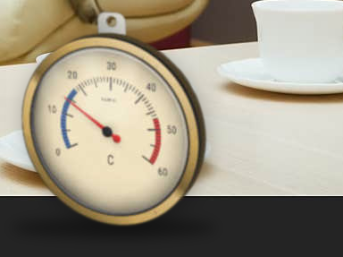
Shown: 15 (°C)
